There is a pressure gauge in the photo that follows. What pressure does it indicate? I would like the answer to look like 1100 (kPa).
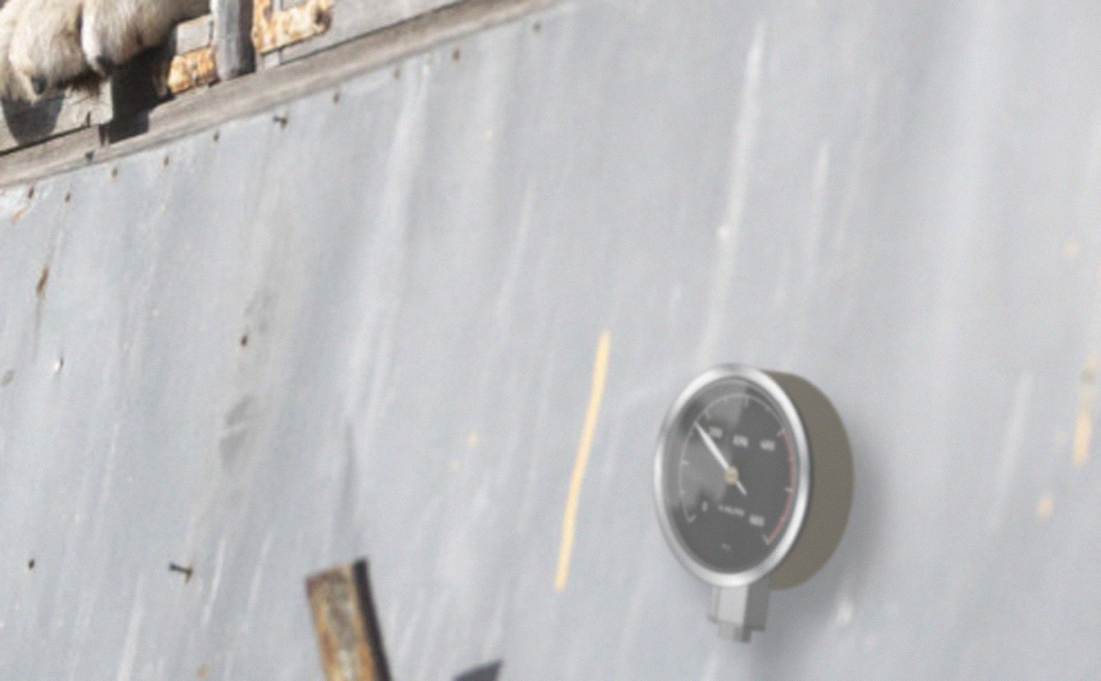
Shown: 175 (kPa)
